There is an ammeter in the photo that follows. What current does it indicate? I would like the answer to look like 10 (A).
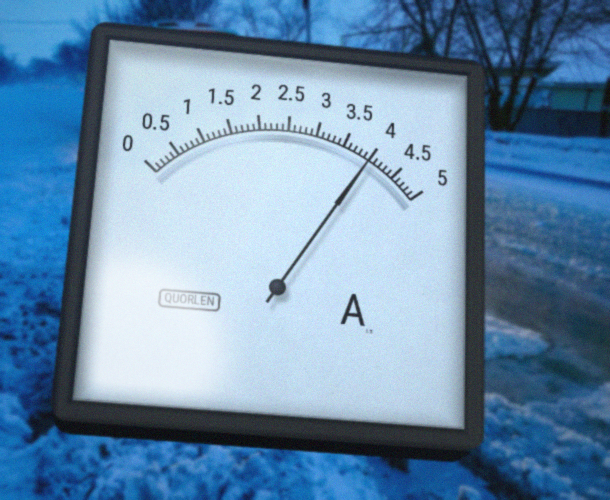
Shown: 4 (A)
